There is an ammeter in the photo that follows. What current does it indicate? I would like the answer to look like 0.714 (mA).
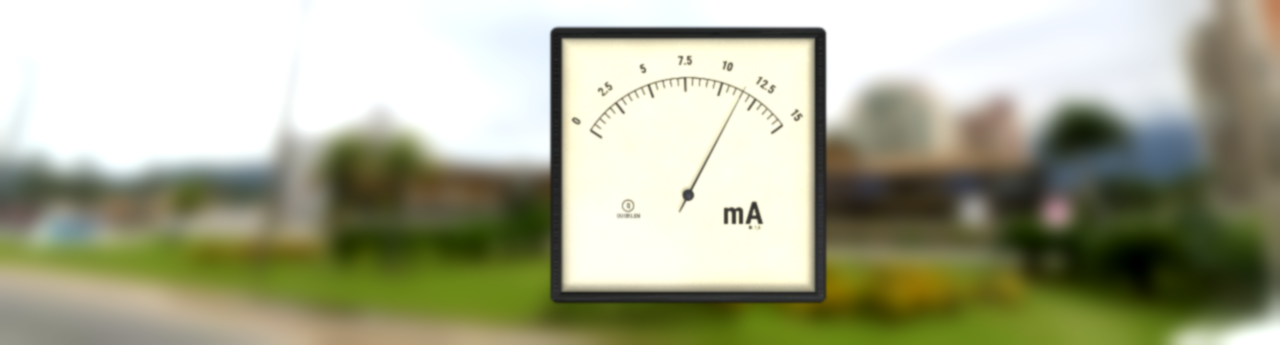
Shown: 11.5 (mA)
